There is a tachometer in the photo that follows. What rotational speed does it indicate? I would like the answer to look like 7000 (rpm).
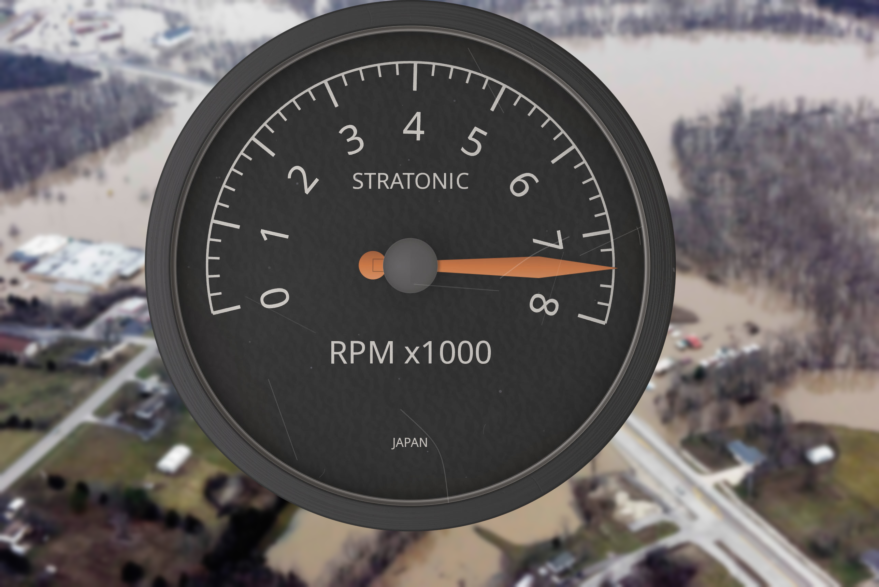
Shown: 7400 (rpm)
